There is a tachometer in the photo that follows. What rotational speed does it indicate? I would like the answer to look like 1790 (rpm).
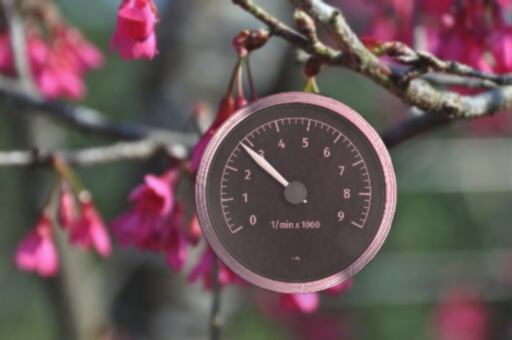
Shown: 2800 (rpm)
